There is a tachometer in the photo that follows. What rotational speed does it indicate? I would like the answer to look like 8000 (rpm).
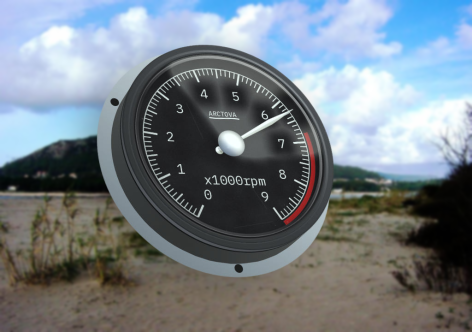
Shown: 6300 (rpm)
